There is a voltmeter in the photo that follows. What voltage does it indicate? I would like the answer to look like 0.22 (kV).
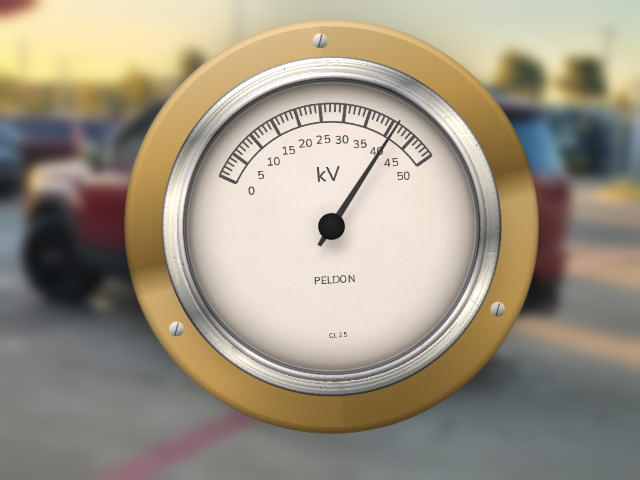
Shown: 41 (kV)
